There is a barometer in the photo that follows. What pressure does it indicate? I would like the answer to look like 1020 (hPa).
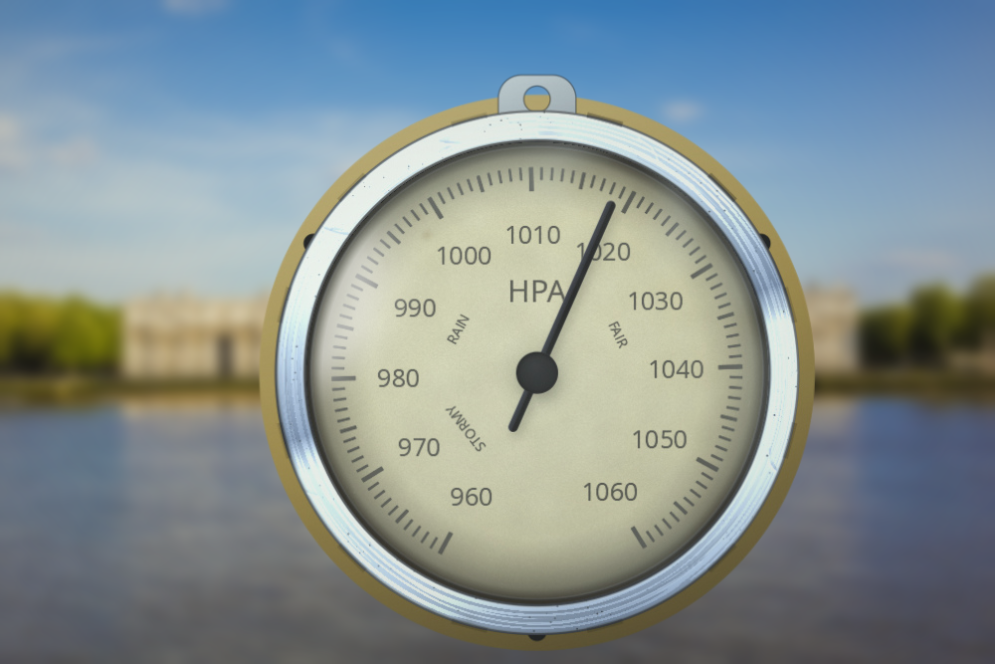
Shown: 1018.5 (hPa)
